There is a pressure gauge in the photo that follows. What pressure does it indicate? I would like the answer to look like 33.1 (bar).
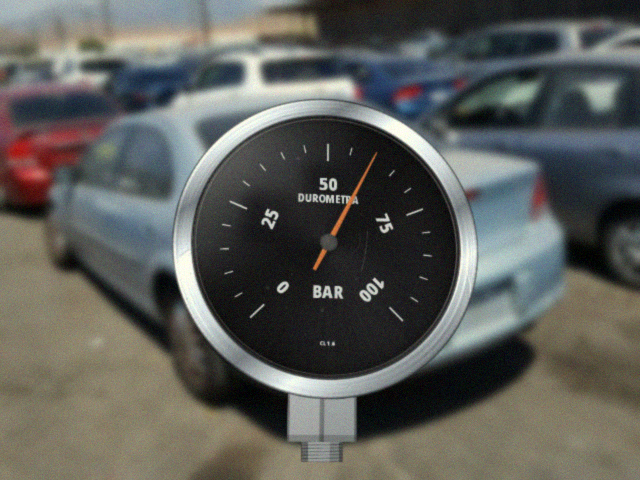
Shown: 60 (bar)
